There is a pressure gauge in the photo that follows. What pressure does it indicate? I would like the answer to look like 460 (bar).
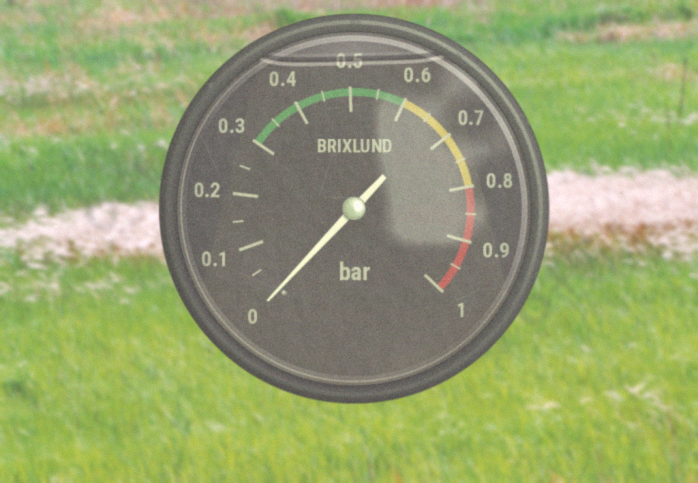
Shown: 0 (bar)
